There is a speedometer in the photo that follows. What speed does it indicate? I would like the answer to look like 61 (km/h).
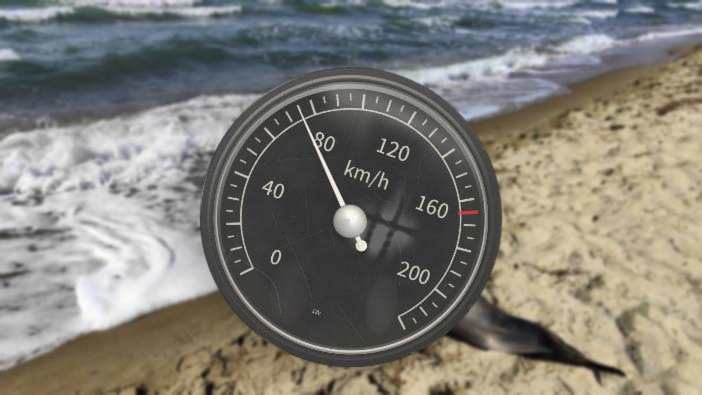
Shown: 75 (km/h)
